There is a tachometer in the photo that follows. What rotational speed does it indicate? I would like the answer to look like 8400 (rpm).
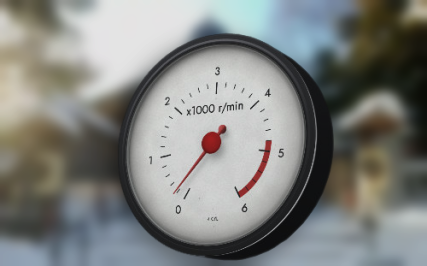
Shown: 200 (rpm)
